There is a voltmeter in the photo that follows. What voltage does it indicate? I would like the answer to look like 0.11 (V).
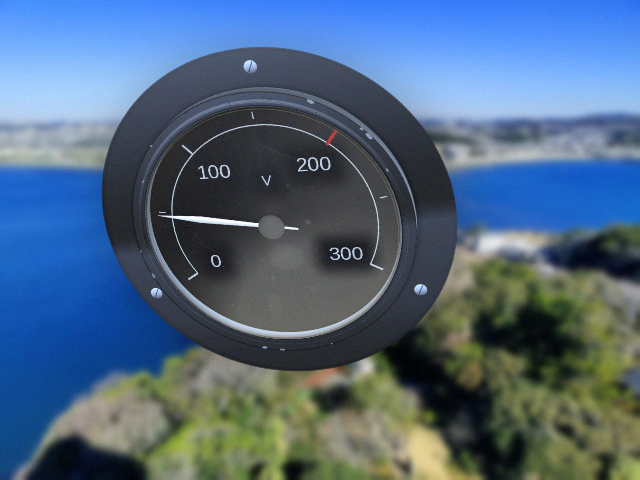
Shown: 50 (V)
